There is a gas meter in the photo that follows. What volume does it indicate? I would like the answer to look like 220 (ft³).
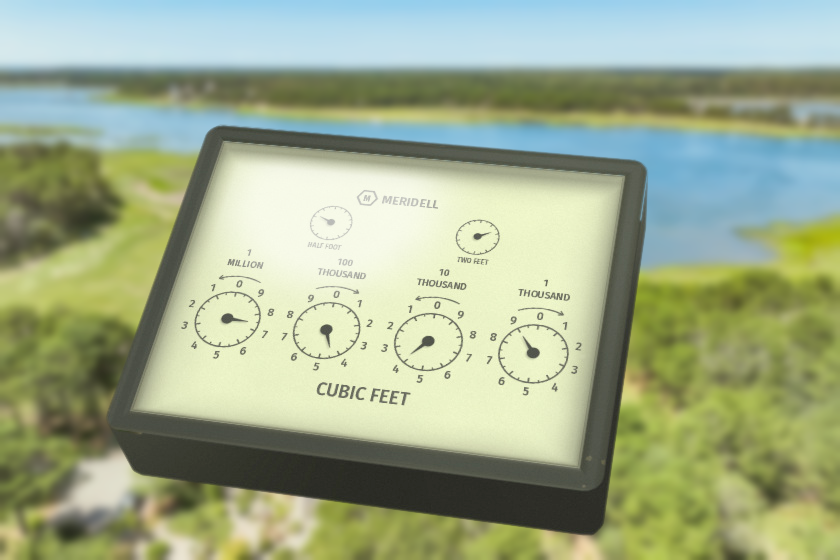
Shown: 743900 (ft³)
